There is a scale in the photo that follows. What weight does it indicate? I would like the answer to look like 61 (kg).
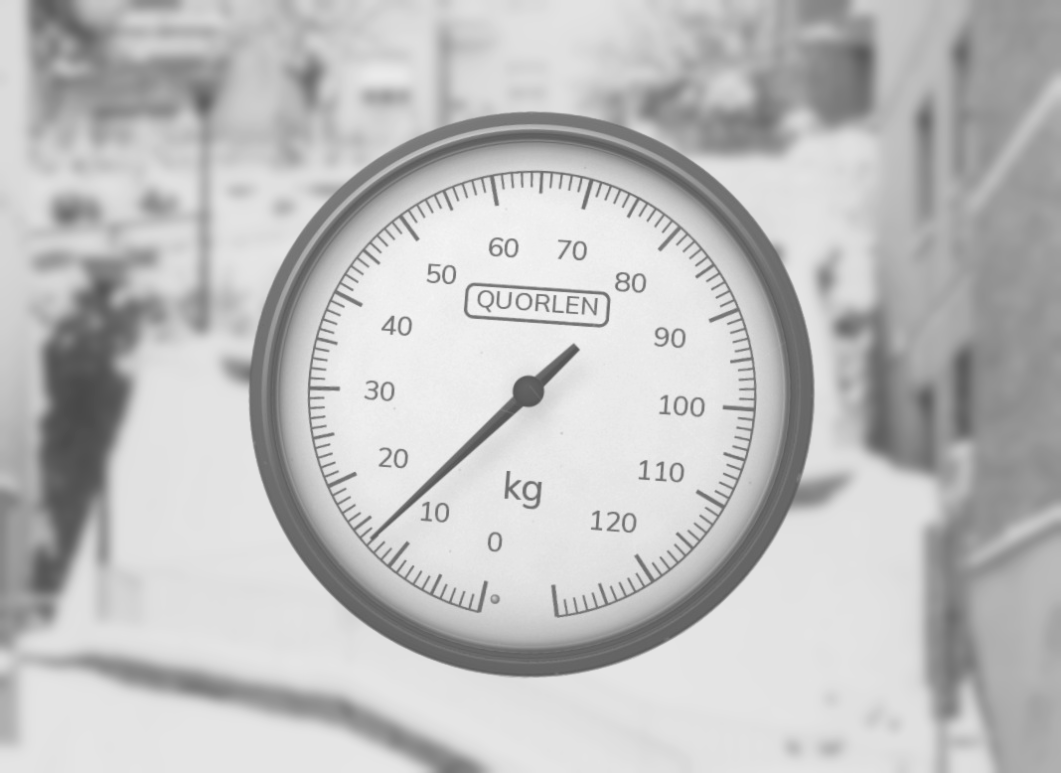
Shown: 13 (kg)
